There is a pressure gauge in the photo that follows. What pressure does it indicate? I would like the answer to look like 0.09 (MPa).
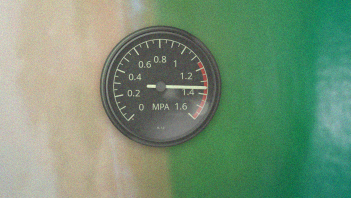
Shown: 1.35 (MPa)
